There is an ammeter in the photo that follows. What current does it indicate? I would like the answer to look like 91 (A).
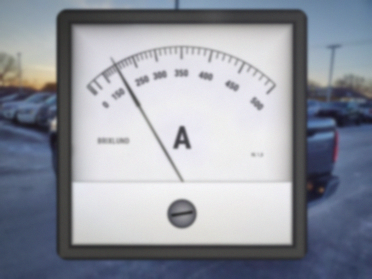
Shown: 200 (A)
